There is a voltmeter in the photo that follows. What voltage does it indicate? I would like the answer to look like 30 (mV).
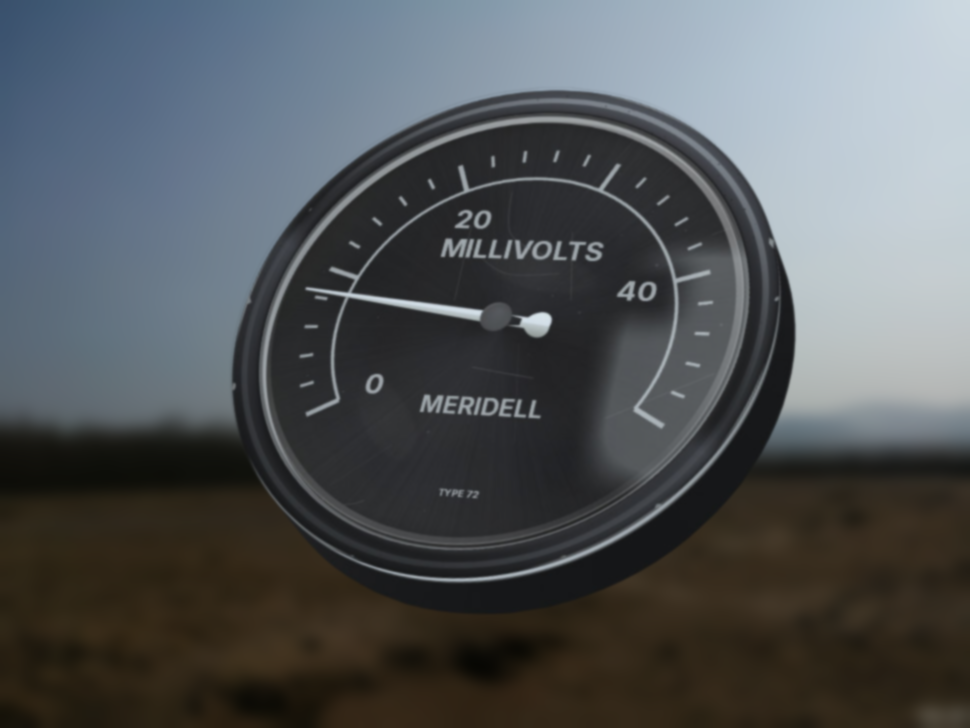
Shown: 8 (mV)
